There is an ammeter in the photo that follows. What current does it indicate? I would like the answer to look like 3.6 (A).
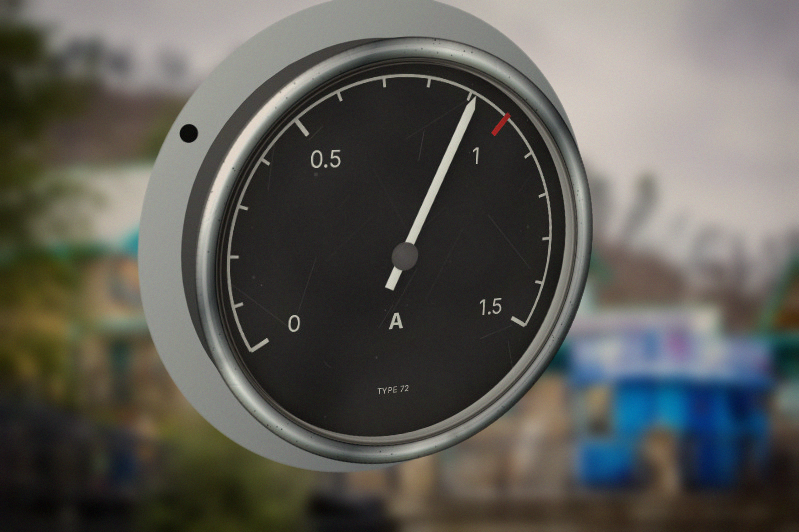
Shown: 0.9 (A)
